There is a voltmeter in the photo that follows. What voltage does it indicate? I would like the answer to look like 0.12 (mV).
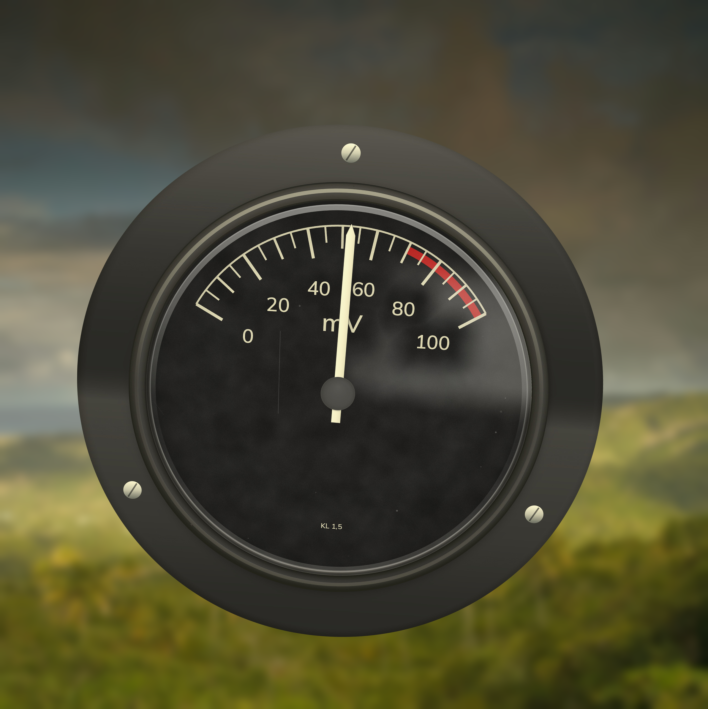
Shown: 52.5 (mV)
